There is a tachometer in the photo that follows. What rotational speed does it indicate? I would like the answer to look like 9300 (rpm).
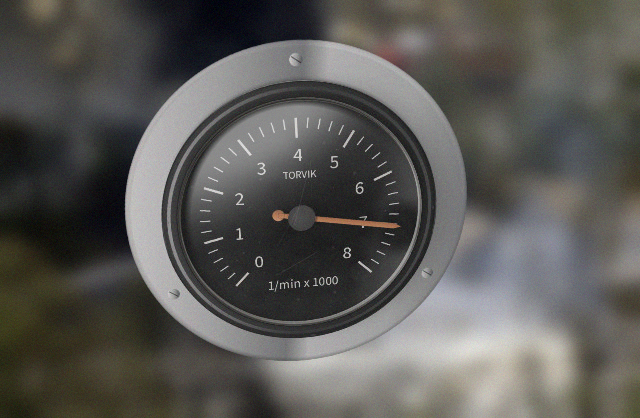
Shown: 7000 (rpm)
